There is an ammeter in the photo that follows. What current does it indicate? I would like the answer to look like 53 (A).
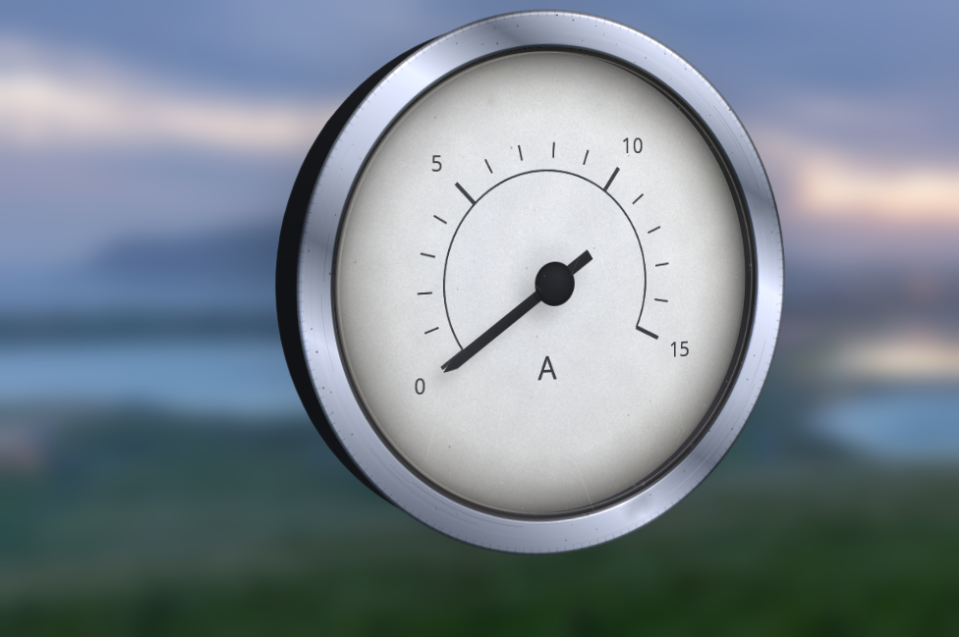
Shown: 0 (A)
